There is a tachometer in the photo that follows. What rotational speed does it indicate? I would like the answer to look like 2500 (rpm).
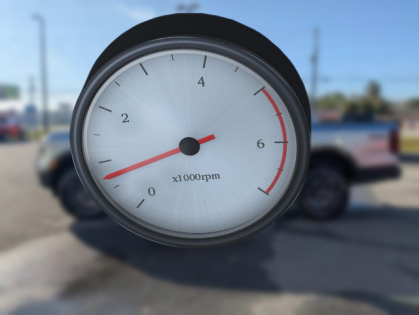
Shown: 750 (rpm)
